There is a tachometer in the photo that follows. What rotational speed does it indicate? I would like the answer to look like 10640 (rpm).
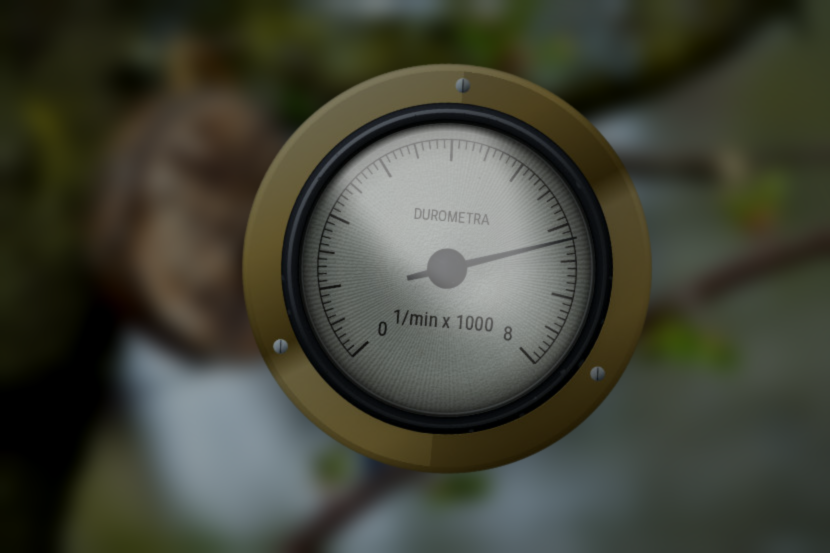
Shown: 6200 (rpm)
